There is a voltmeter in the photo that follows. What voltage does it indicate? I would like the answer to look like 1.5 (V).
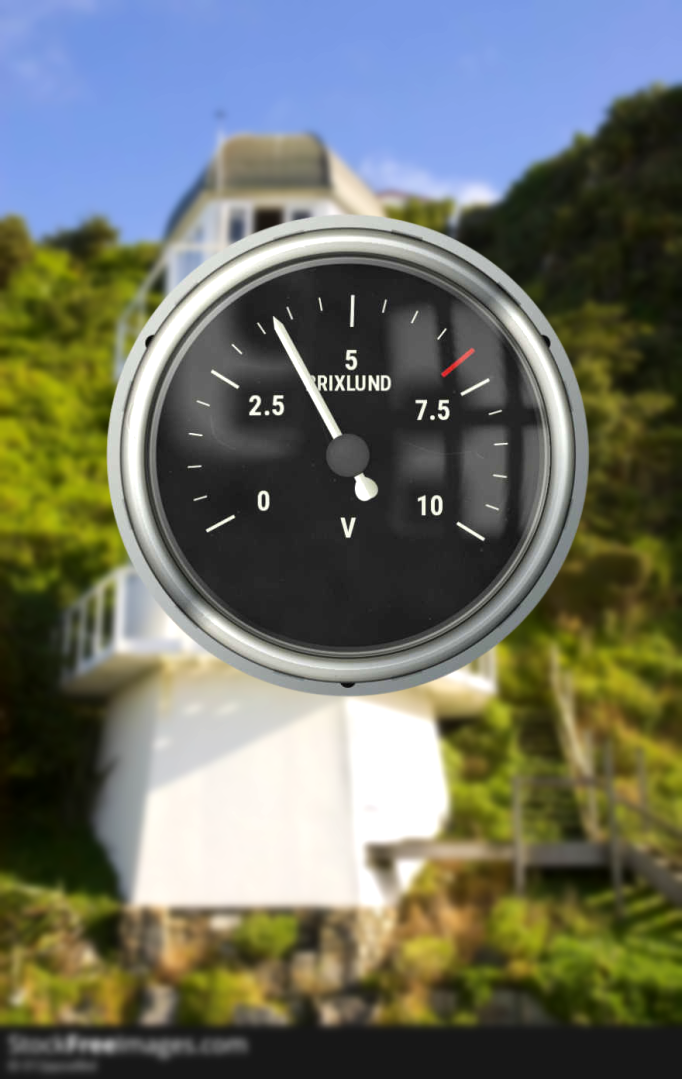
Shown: 3.75 (V)
